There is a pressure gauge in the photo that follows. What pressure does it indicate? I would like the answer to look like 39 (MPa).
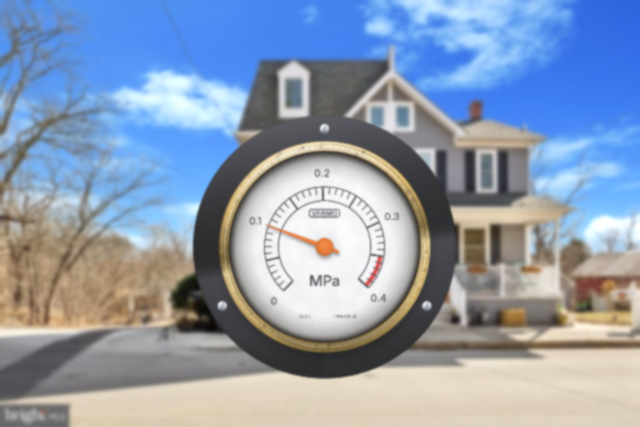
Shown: 0.1 (MPa)
